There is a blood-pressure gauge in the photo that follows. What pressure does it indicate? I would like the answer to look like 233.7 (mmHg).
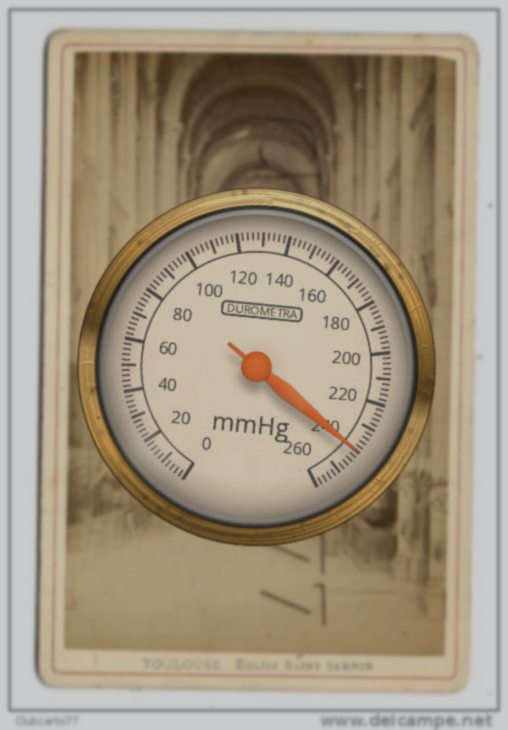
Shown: 240 (mmHg)
